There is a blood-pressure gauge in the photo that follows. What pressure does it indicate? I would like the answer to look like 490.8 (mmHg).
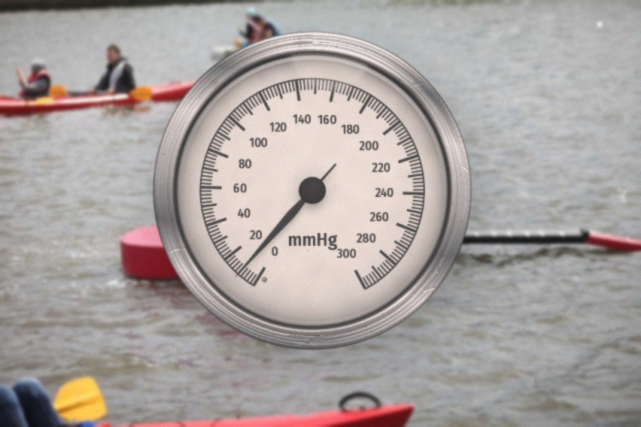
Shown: 10 (mmHg)
